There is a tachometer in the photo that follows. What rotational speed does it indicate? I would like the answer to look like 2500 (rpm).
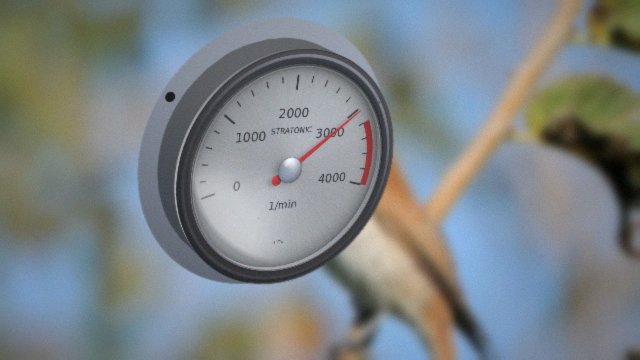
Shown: 3000 (rpm)
